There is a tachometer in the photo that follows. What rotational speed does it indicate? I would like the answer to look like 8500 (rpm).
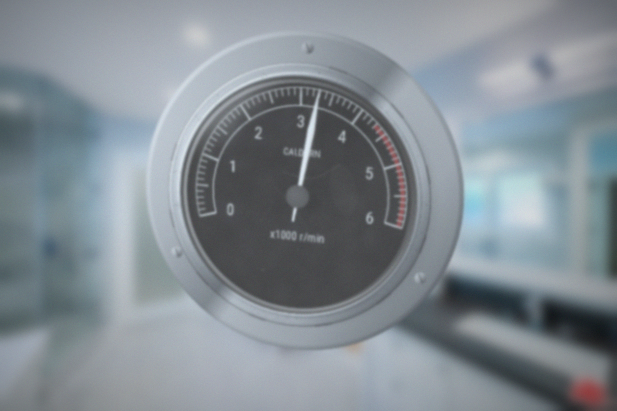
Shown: 3300 (rpm)
